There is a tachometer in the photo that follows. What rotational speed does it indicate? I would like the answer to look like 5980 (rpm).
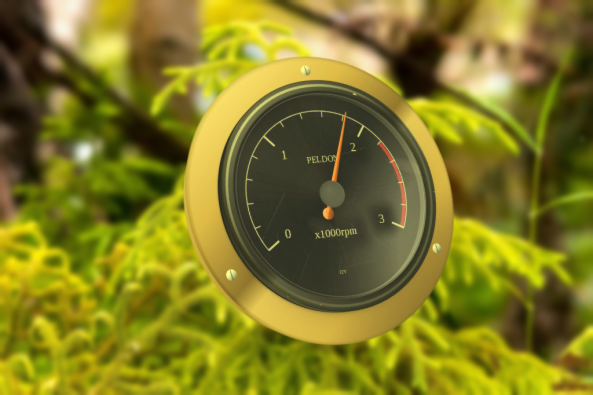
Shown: 1800 (rpm)
